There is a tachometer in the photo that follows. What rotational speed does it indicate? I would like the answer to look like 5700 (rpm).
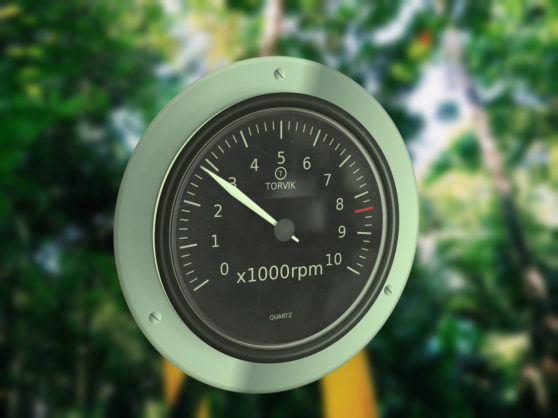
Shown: 2800 (rpm)
